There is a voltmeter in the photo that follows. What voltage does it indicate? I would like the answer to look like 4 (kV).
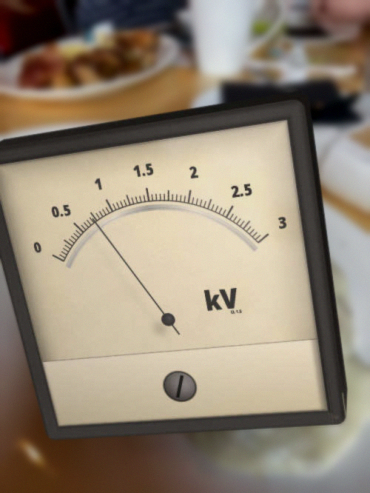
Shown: 0.75 (kV)
